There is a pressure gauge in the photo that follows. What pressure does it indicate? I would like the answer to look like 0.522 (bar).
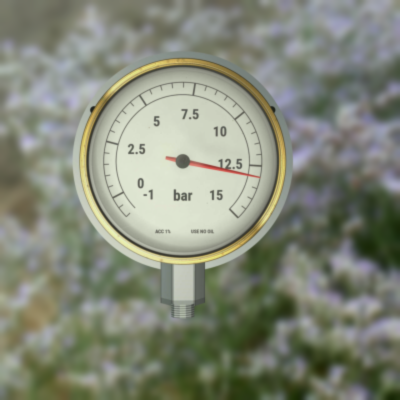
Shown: 13 (bar)
